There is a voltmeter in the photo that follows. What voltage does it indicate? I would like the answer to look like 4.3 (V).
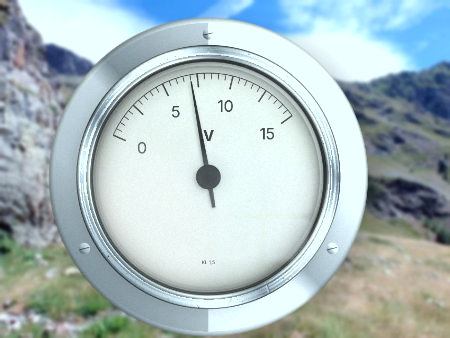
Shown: 7 (V)
